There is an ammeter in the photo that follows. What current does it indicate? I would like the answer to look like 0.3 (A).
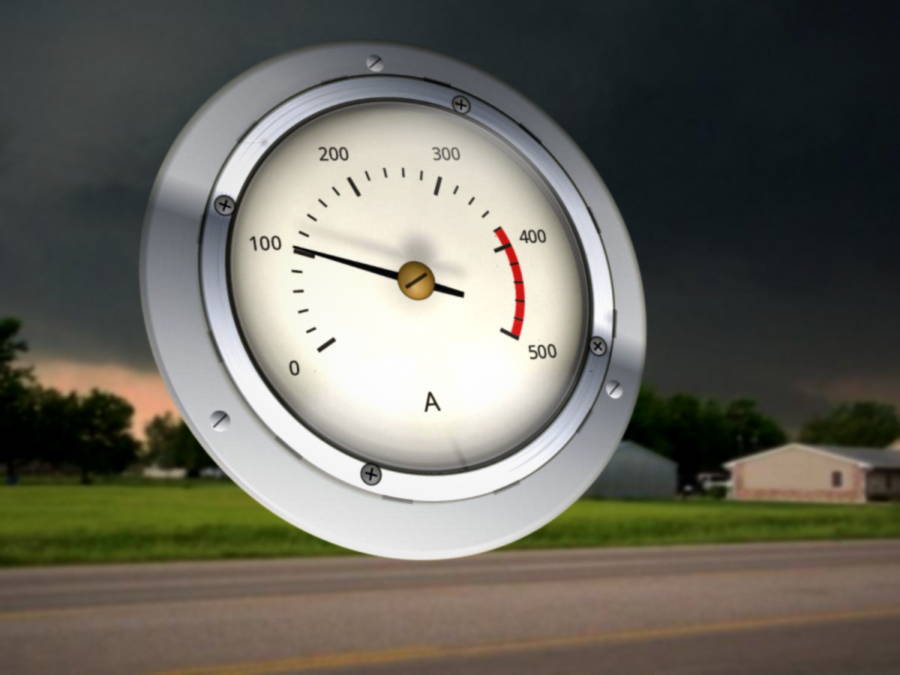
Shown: 100 (A)
